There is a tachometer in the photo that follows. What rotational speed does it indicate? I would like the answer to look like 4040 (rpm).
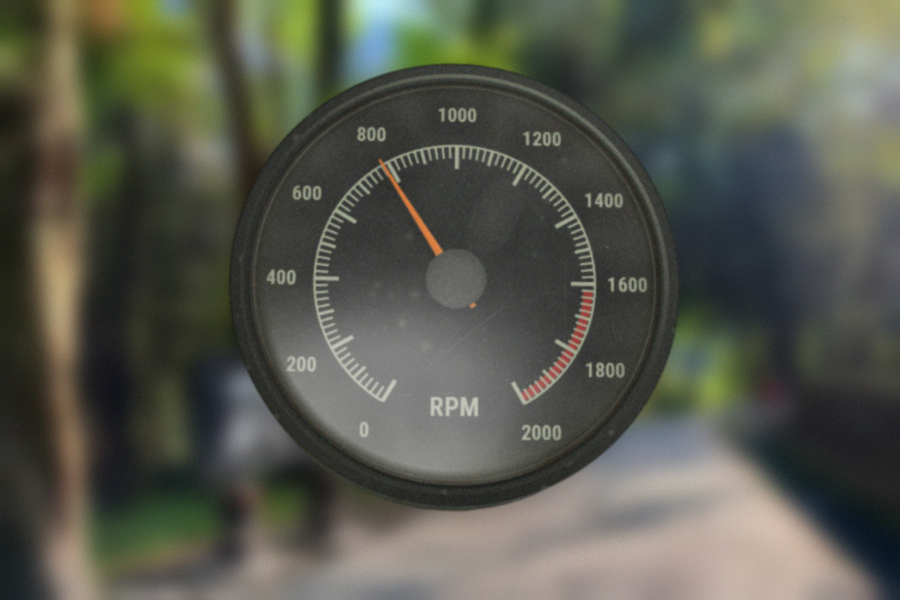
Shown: 780 (rpm)
